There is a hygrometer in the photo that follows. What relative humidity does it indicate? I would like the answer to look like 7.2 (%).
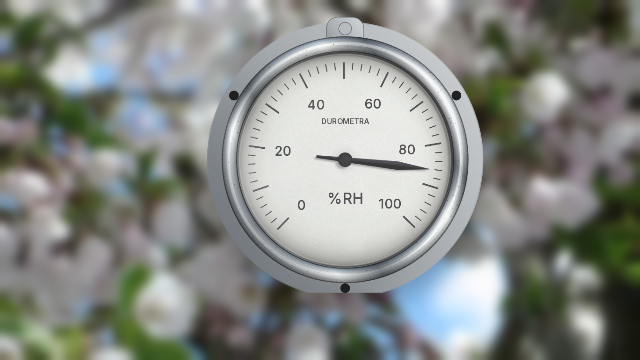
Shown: 86 (%)
